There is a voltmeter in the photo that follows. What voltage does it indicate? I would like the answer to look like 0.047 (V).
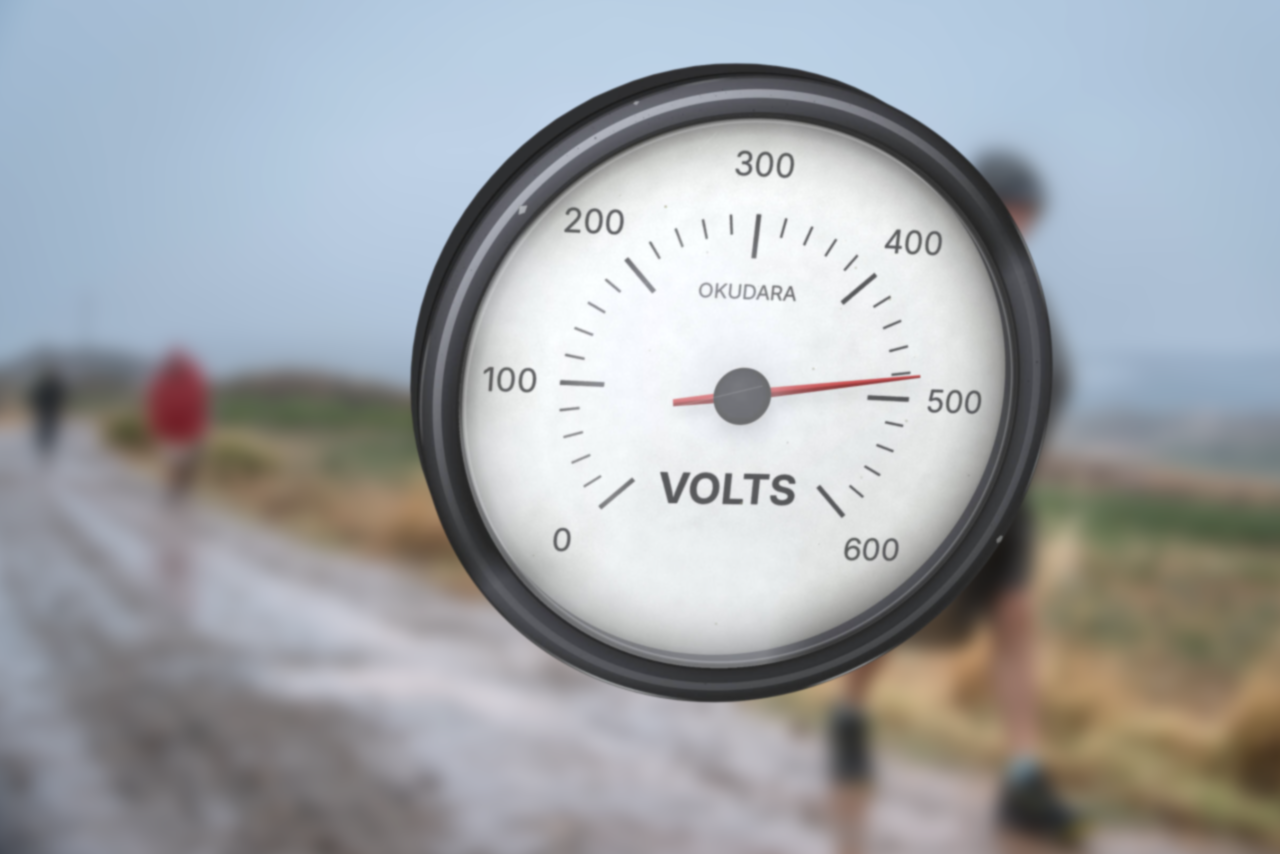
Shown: 480 (V)
